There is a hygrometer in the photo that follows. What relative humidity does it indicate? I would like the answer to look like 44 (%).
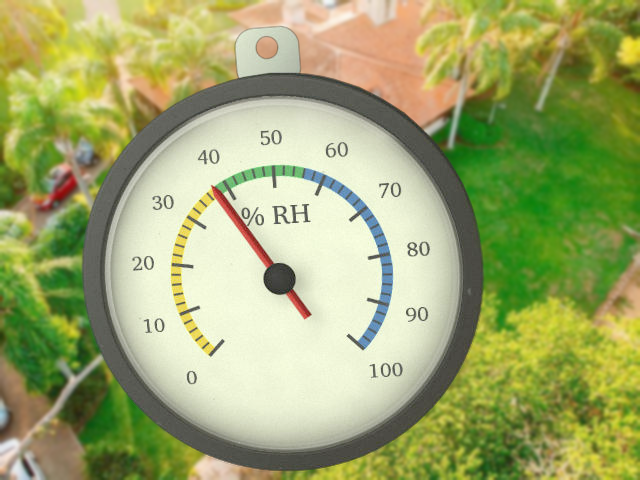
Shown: 38 (%)
